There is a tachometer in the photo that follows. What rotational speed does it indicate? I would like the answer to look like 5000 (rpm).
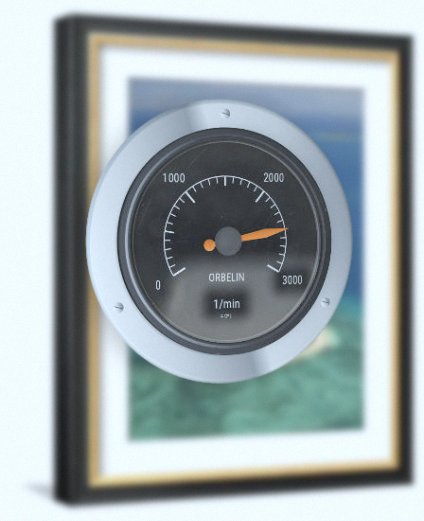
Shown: 2500 (rpm)
